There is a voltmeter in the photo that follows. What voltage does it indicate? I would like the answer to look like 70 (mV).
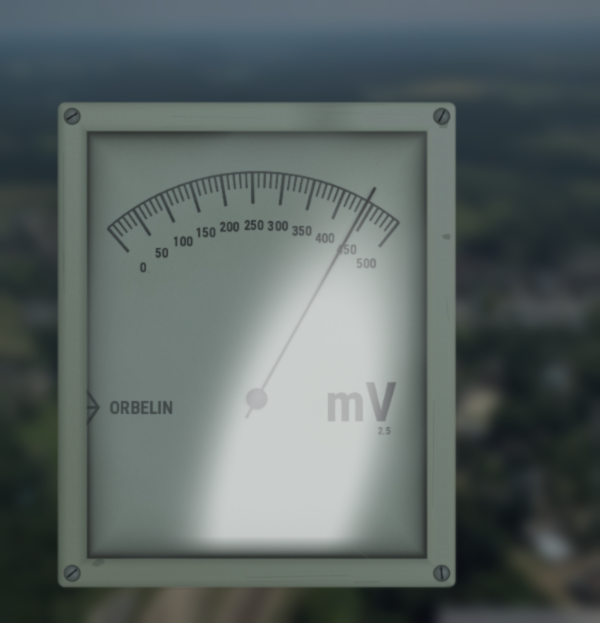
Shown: 440 (mV)
